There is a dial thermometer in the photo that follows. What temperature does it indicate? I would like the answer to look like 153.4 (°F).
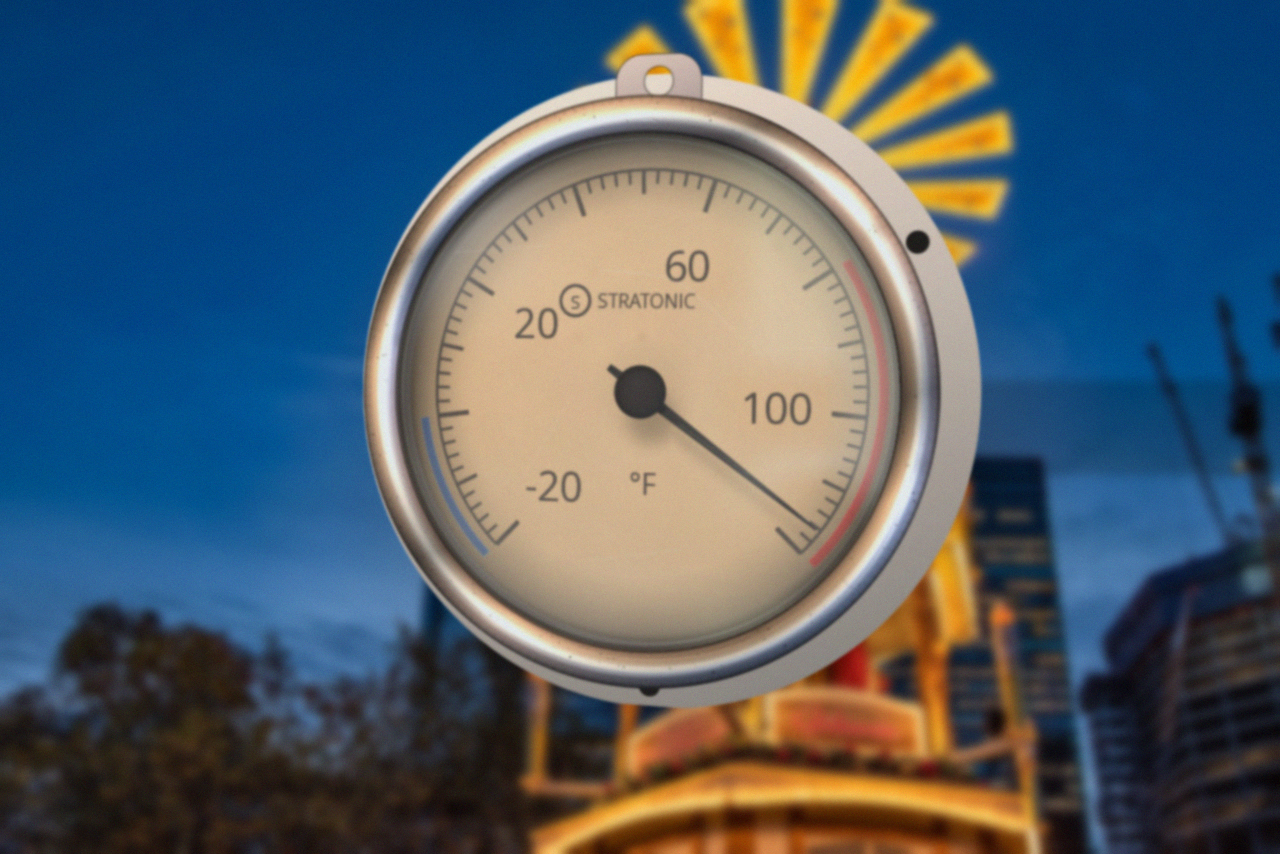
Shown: 116 (°F)
